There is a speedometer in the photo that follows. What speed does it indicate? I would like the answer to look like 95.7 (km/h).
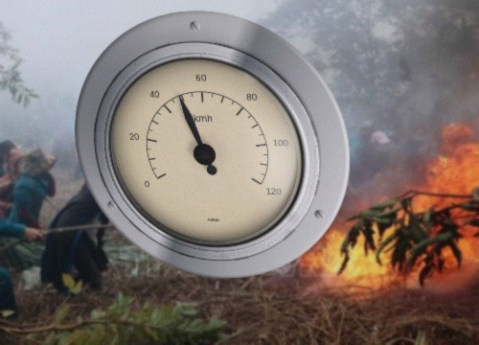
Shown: 50 (km/h)
